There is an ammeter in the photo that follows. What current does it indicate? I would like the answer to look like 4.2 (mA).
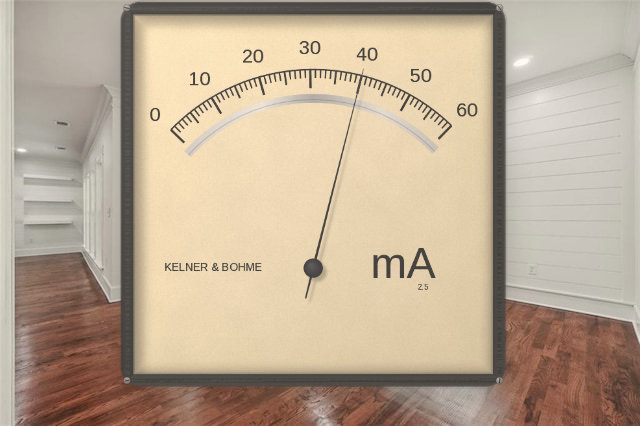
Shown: 40 (mA)
